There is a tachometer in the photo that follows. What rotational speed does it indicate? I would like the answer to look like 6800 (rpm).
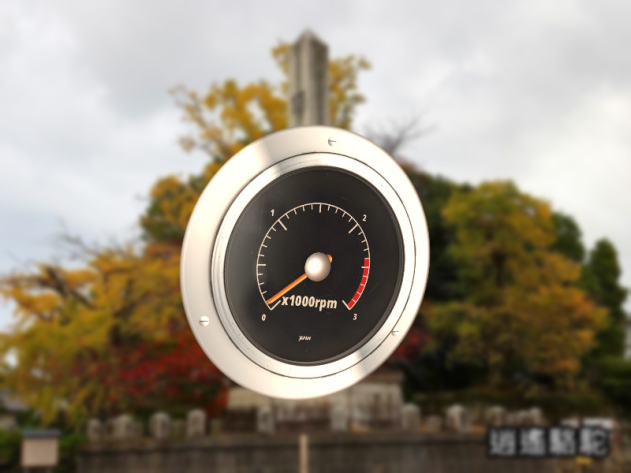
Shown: 100 (rpm)
